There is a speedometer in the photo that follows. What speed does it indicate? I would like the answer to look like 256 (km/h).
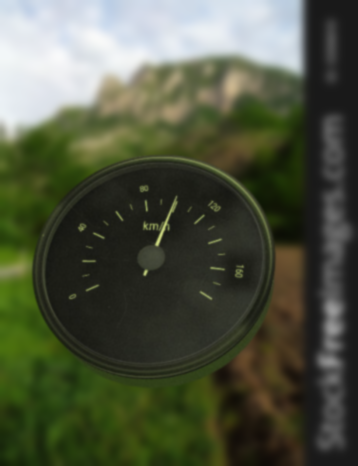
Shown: 100 (km/h)
